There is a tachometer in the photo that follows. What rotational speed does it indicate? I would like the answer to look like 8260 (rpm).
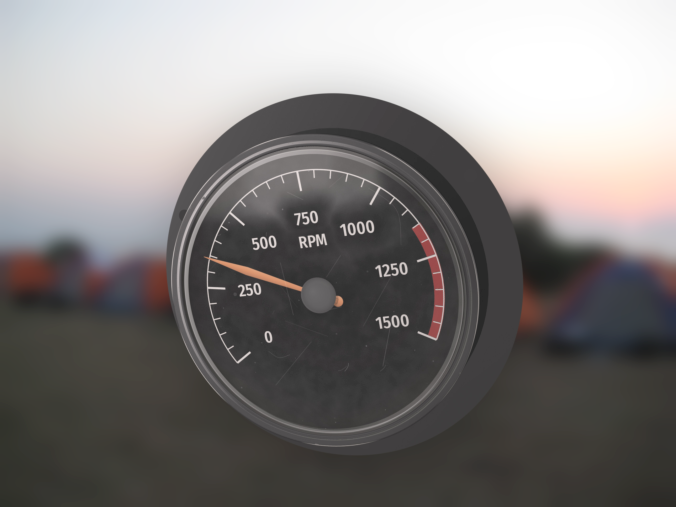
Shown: 350 (rpm)
